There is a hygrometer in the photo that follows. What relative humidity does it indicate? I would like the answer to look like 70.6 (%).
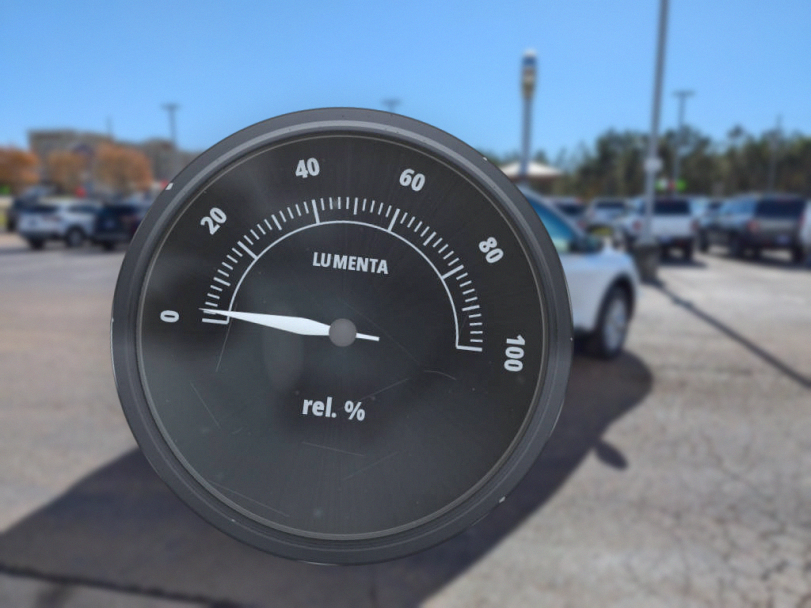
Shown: 2 (%)
